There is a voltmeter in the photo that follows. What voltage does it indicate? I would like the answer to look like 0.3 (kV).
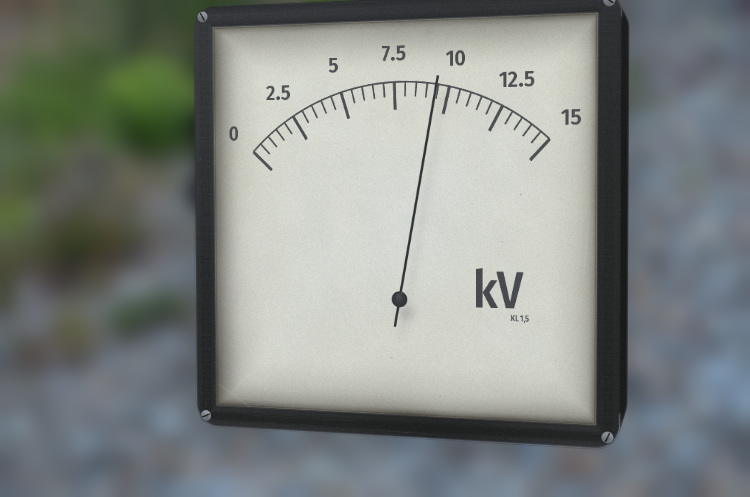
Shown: 9.5 (kV)
